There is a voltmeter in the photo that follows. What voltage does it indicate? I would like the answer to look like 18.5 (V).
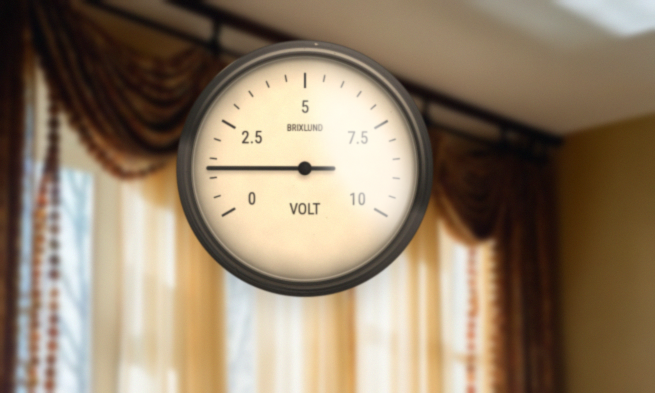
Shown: 1.25 (V)
